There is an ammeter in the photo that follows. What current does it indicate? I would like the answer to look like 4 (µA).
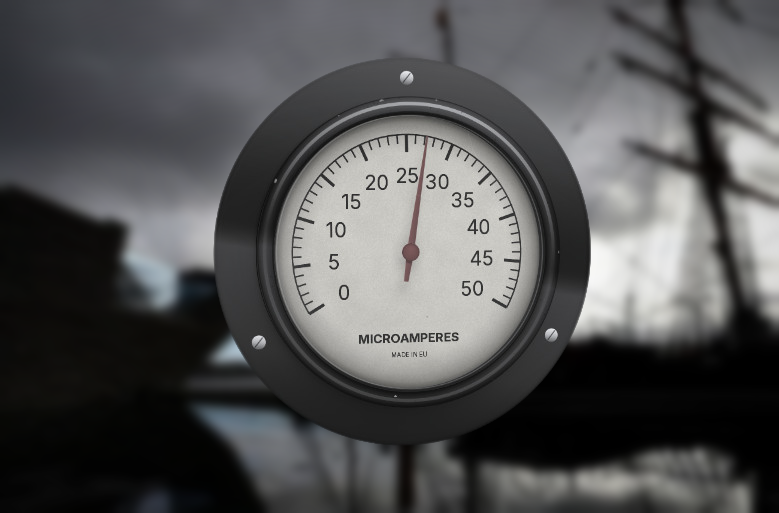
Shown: 27 (µA)
